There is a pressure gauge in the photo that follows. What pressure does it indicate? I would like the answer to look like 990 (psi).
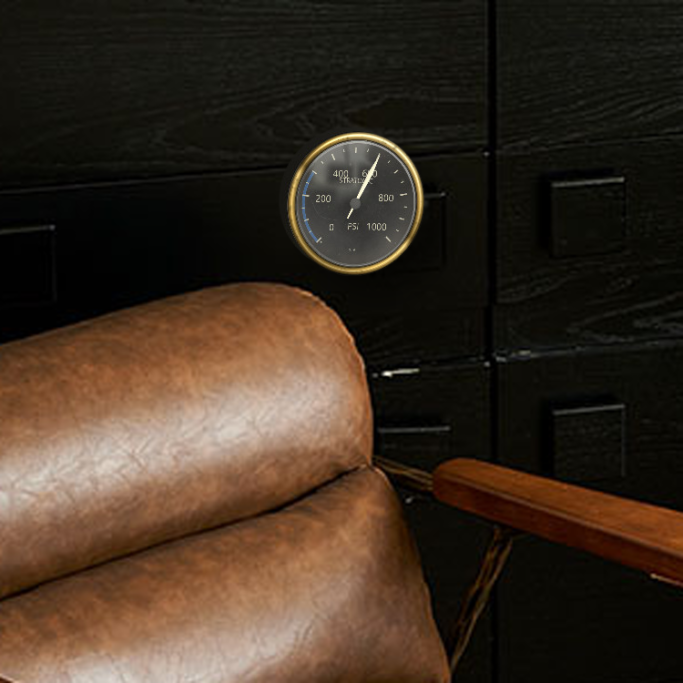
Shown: 600 (psi)
